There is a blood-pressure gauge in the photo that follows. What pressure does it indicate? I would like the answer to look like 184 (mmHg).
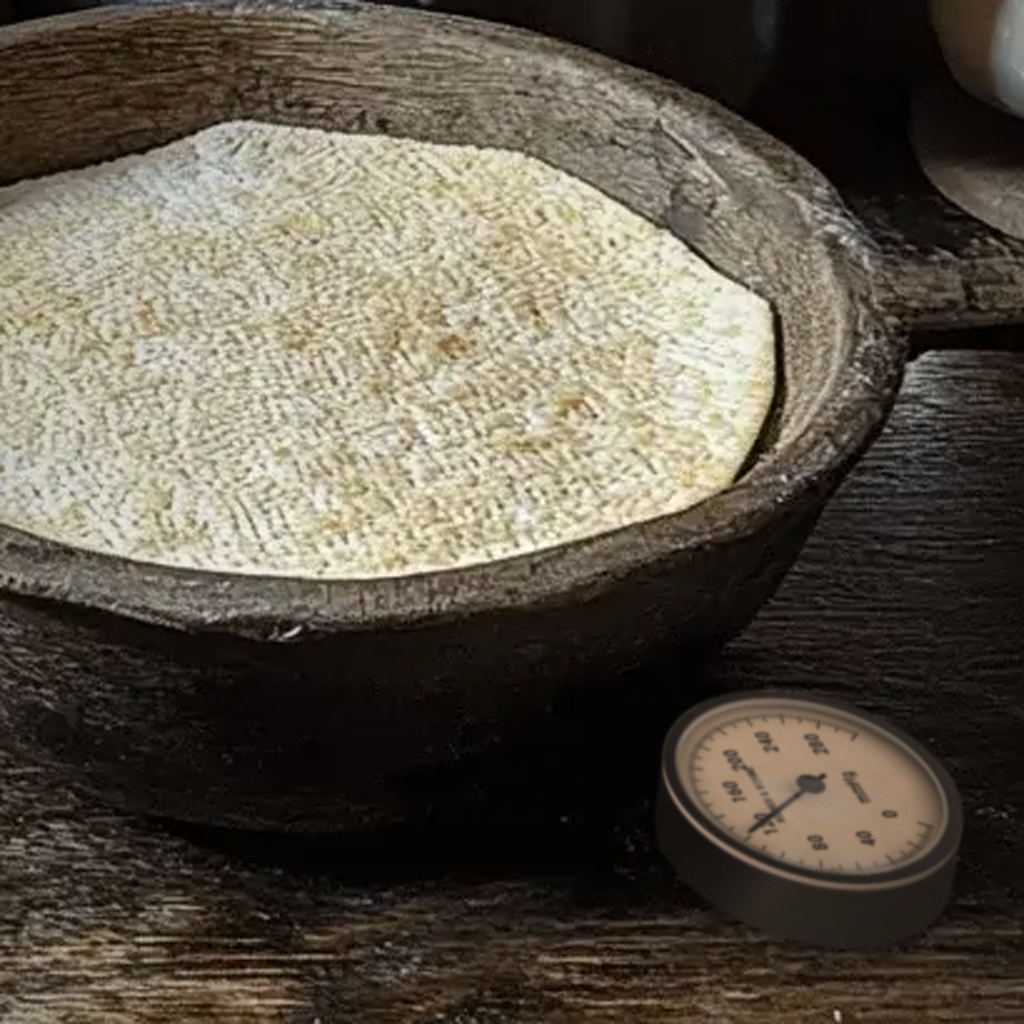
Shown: 120 (mmHg)
